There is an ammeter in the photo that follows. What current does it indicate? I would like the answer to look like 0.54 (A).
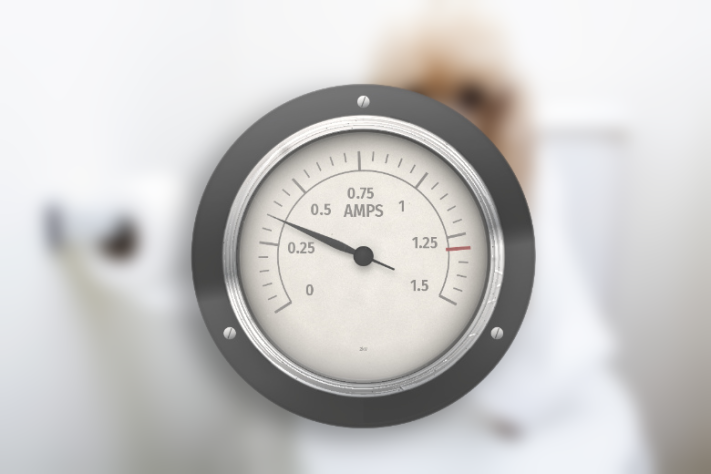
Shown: 0.35 (A)
